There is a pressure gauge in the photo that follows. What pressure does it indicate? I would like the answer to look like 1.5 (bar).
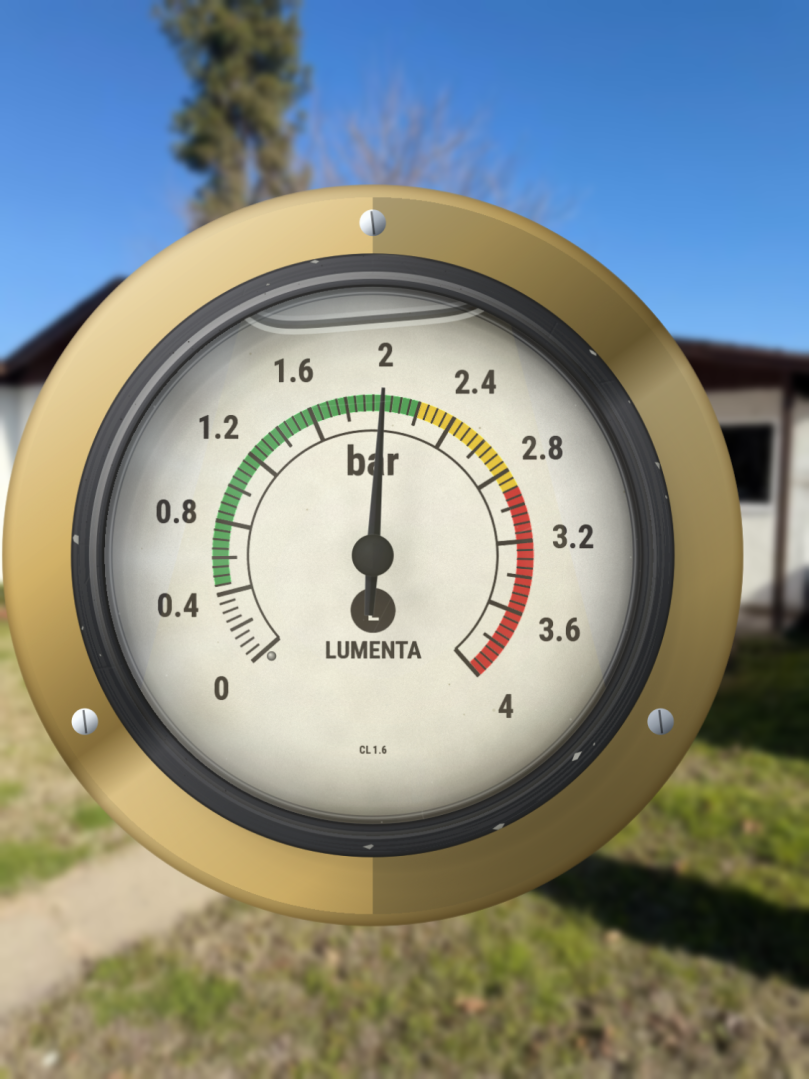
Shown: 2 (bar)
